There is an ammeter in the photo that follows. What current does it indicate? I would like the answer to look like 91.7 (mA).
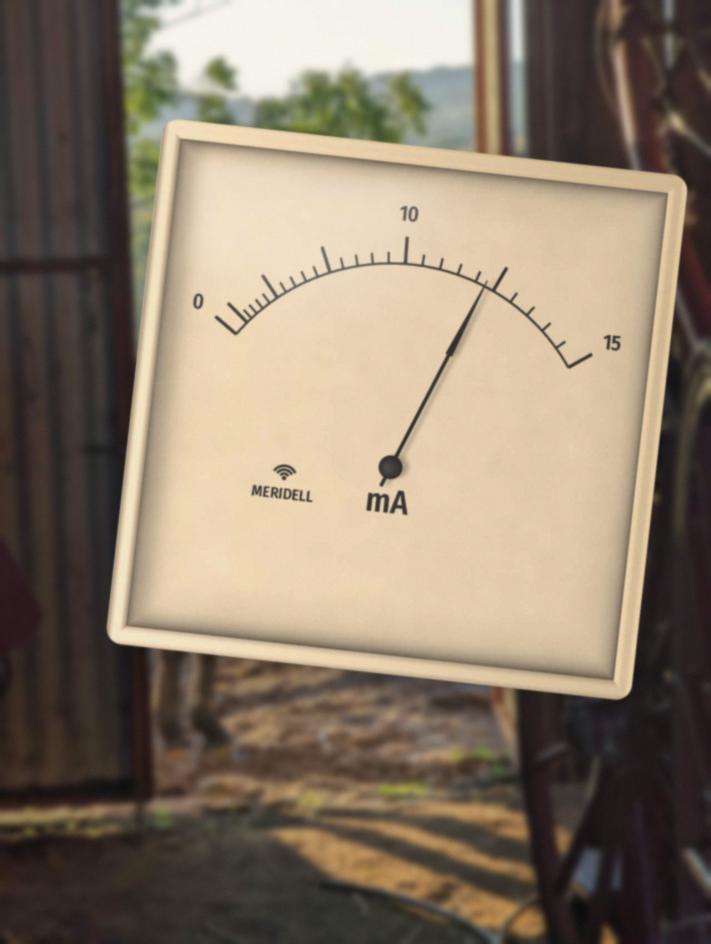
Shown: 12.25 (mA)
